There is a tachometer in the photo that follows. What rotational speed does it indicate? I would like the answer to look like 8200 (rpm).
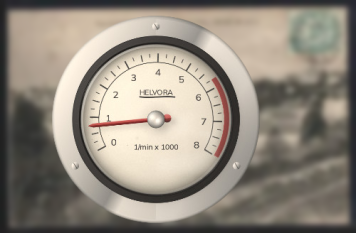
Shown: 750 (rpm)
